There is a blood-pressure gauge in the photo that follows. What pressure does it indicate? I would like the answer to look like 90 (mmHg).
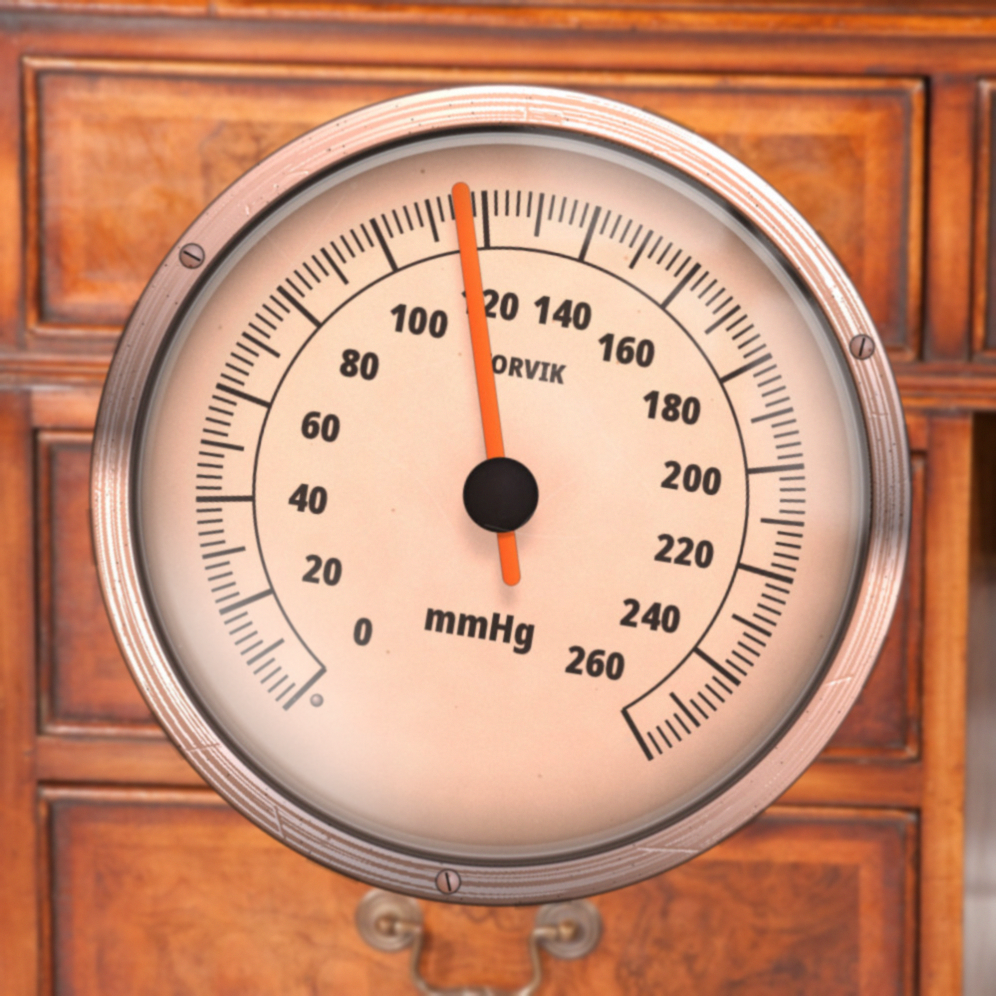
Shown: 116 (mmHg)
